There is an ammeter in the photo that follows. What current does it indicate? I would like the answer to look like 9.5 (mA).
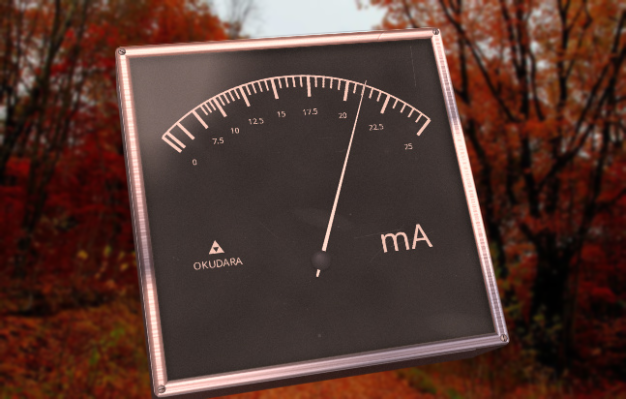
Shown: 21 (mA)
